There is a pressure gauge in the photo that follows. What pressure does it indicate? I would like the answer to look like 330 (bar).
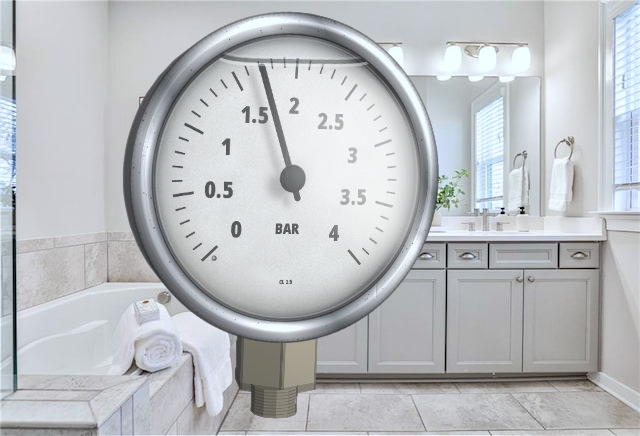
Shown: 1.7 (bar)
